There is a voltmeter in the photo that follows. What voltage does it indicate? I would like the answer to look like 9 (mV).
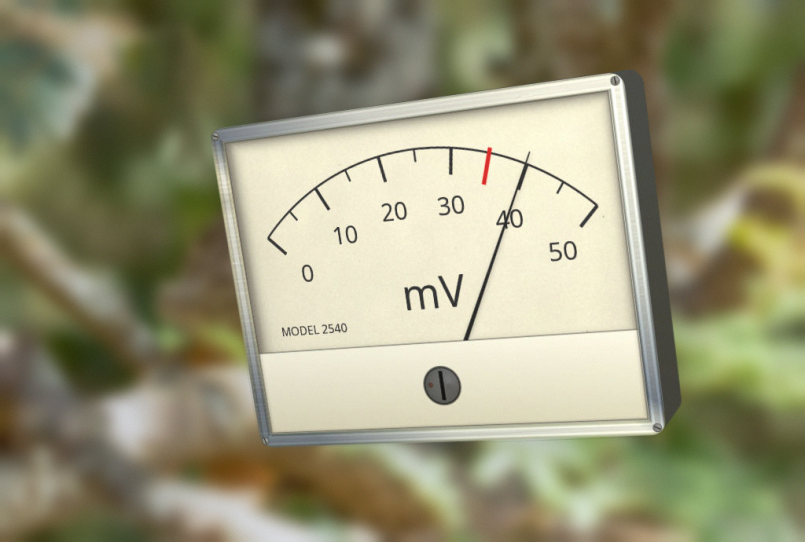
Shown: 40 (mV)
